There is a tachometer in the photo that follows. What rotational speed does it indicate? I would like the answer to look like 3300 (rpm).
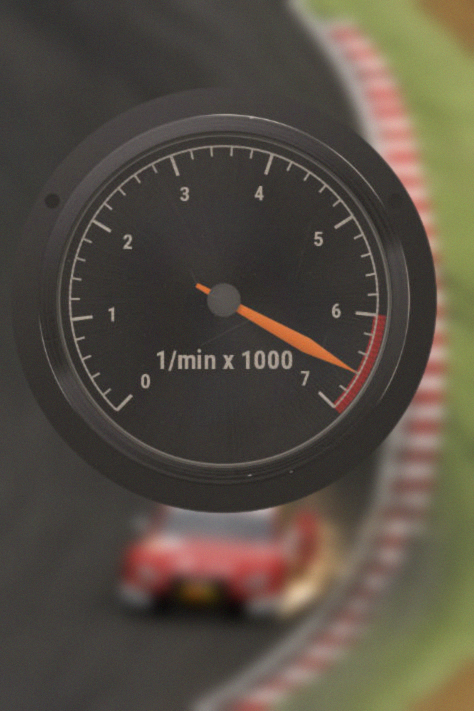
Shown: 6600 (rpm)
